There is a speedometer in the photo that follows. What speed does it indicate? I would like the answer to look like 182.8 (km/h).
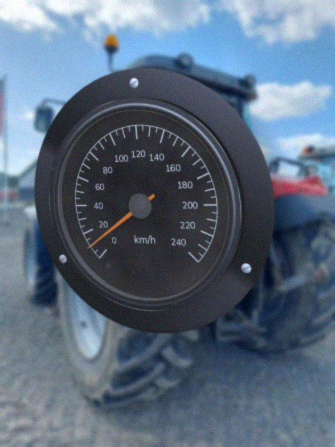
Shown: 10 (km/h)
